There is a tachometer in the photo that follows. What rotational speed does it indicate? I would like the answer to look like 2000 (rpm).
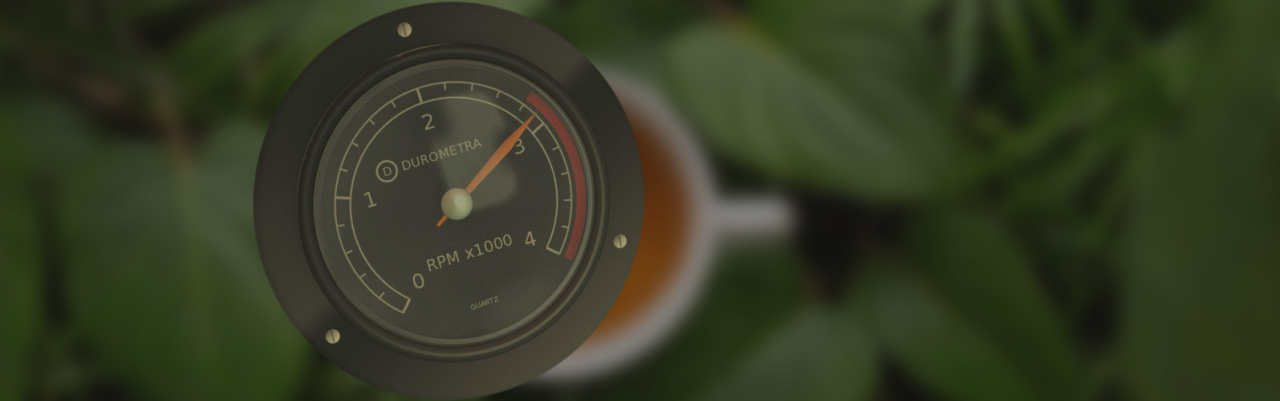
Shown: 2900 (rpm)
